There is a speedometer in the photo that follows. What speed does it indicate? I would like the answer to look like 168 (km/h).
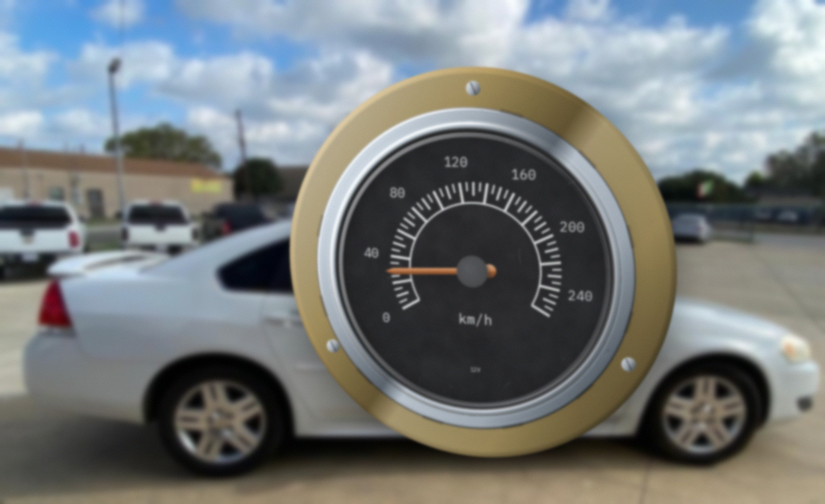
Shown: 30 (km/h)
